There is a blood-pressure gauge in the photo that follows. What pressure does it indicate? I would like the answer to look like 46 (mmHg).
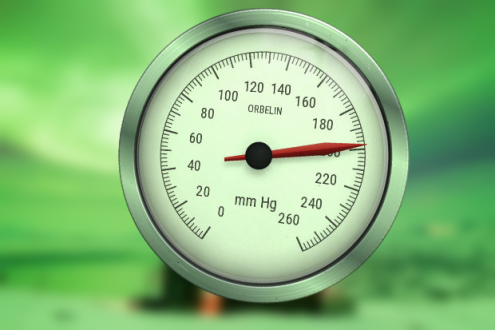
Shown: 198 (mmHg)
